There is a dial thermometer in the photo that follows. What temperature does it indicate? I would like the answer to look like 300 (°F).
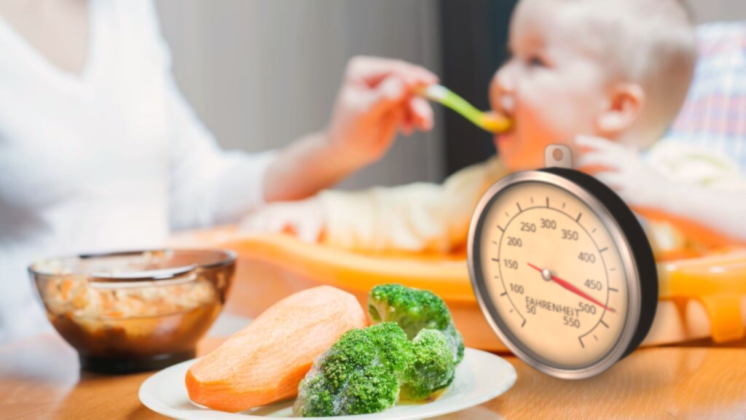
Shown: 475 (°F)
